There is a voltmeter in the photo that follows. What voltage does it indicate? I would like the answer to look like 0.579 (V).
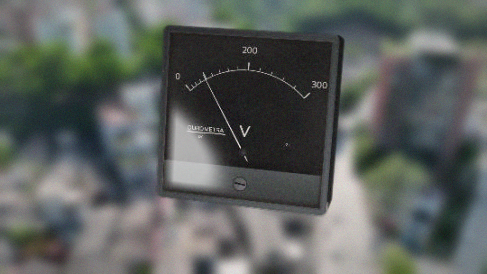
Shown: 100 (V)
